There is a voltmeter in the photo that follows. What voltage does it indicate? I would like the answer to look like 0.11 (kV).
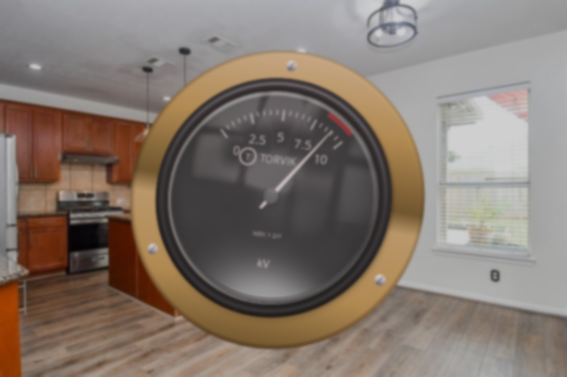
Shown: 9 (kV)
